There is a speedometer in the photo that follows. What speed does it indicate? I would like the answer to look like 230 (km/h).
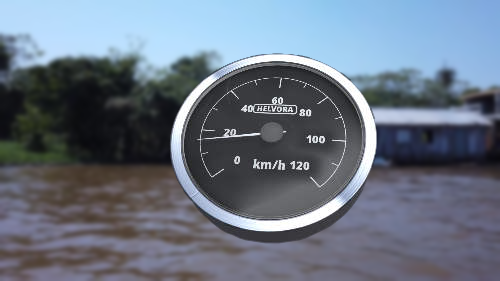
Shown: 15 (km/h)
